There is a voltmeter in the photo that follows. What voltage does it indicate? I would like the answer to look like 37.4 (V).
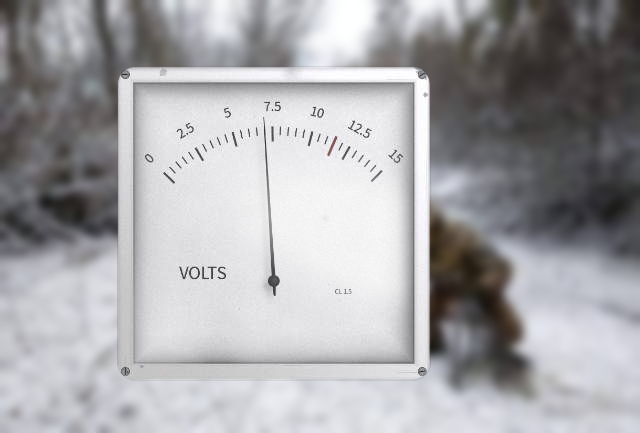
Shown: 7 (V)
